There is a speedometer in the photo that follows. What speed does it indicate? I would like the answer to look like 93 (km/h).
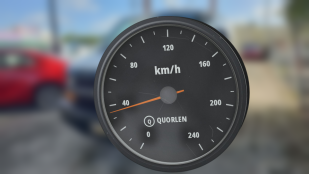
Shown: 35 (km/h)
